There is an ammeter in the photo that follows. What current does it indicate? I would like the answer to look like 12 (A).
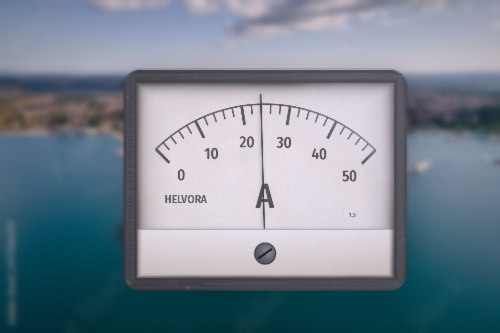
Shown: 24 (A)
